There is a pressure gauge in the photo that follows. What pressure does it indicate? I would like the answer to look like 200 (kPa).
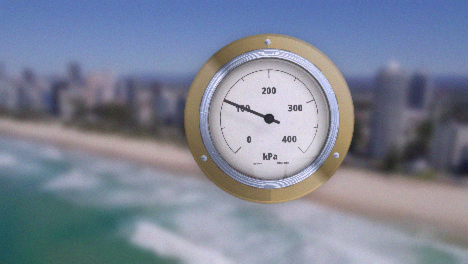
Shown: 100 (kPa)
